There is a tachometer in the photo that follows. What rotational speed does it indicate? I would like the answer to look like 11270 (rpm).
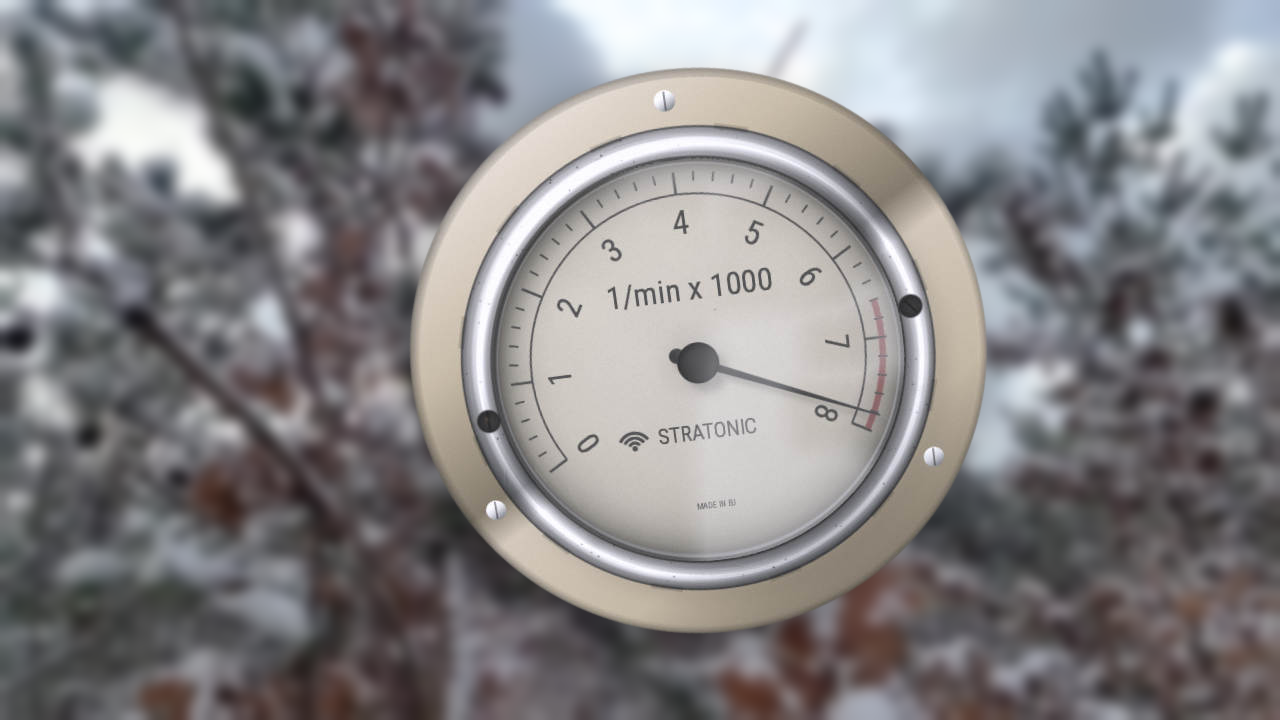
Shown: 7800 (rpm)
